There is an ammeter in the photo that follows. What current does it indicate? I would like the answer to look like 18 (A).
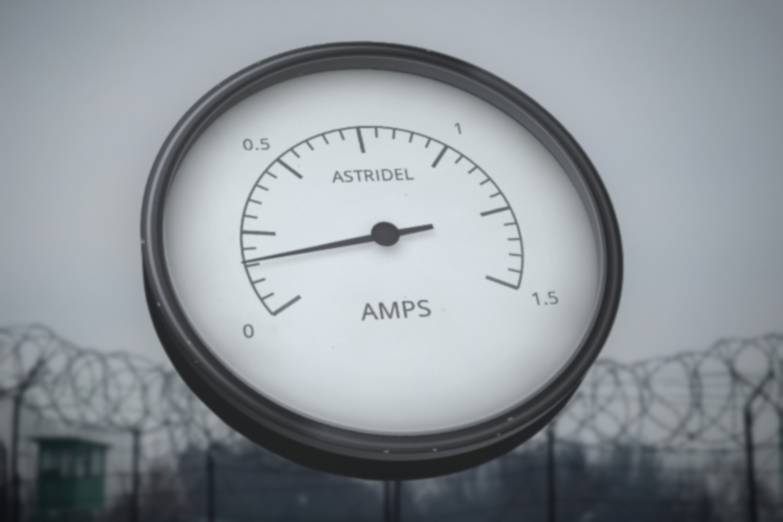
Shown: 0.15 (A)
